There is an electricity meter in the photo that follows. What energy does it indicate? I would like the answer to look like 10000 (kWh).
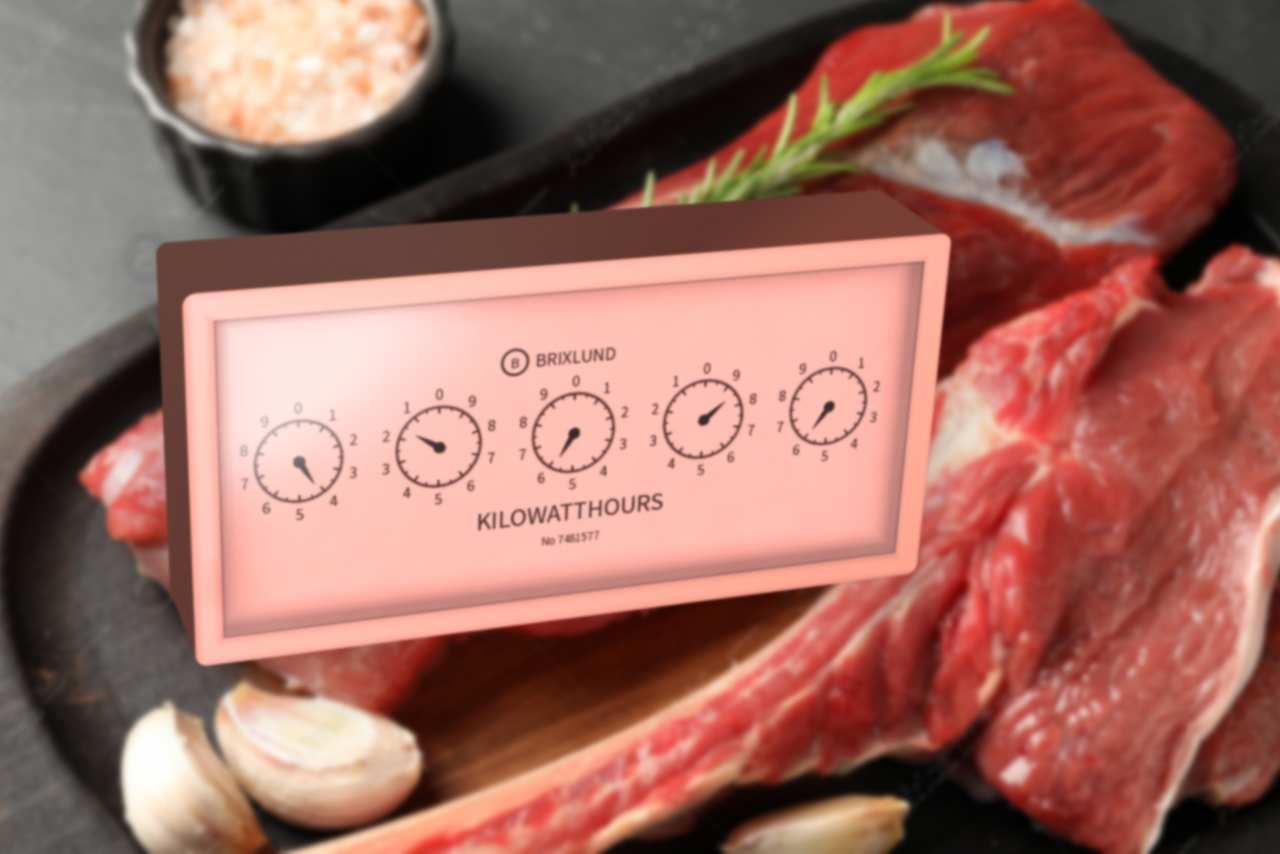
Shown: 41586 (kWh)
